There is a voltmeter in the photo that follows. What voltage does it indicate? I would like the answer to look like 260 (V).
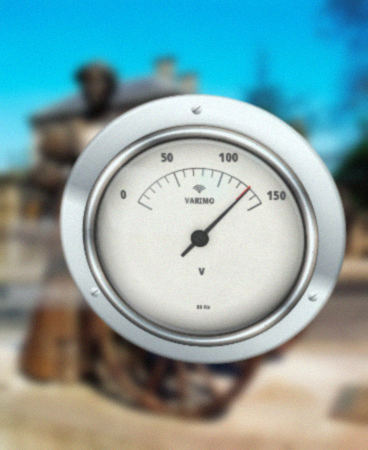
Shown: 130 (V)
